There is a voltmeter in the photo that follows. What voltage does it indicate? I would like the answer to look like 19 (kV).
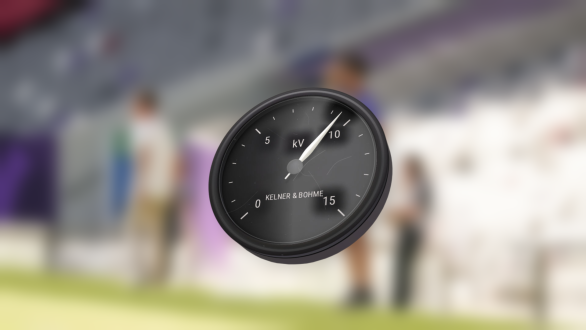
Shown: 9.5 (kV)
